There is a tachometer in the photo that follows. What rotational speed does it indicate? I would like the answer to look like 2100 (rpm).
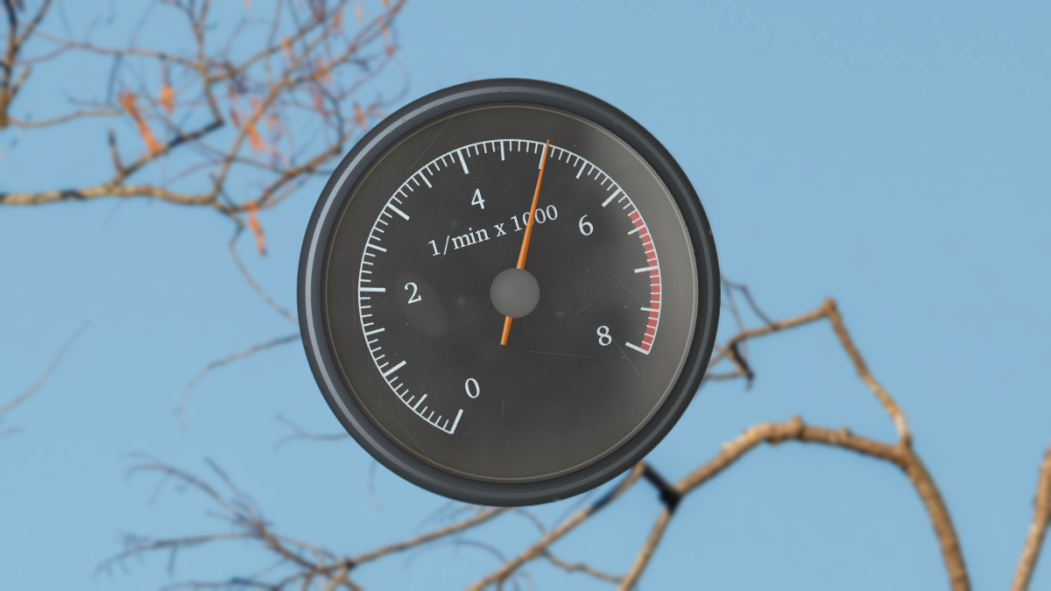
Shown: 5000 (rpm)
